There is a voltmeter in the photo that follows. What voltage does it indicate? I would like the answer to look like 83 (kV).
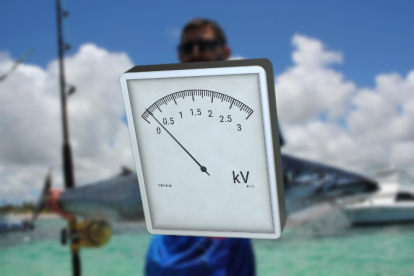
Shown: 0.25 (kV)
